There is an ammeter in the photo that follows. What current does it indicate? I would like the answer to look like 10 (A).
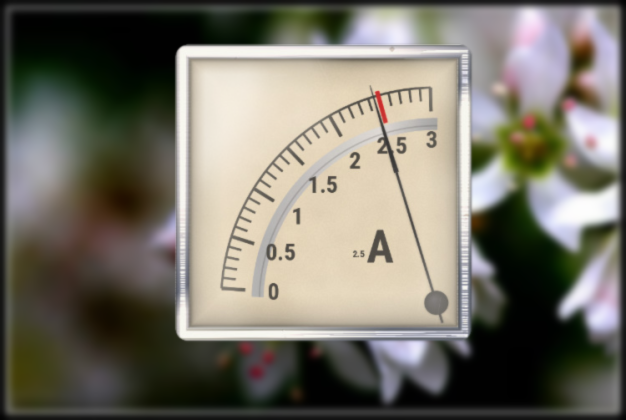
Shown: 2.45 (A)
